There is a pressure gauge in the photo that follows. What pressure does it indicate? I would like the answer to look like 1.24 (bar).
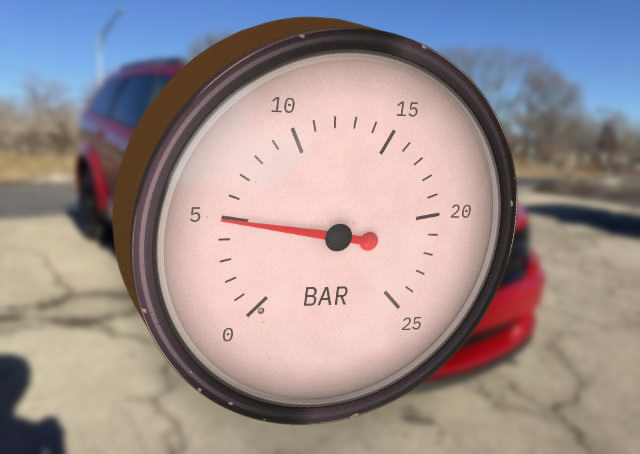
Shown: 5 (bar)
